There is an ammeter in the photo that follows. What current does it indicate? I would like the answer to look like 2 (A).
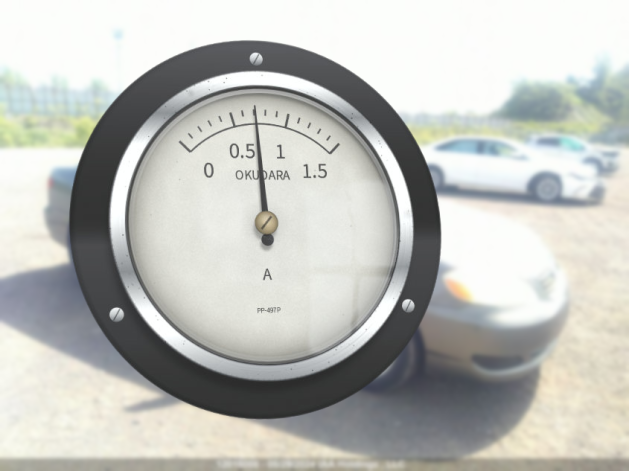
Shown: 0.7 (A)
